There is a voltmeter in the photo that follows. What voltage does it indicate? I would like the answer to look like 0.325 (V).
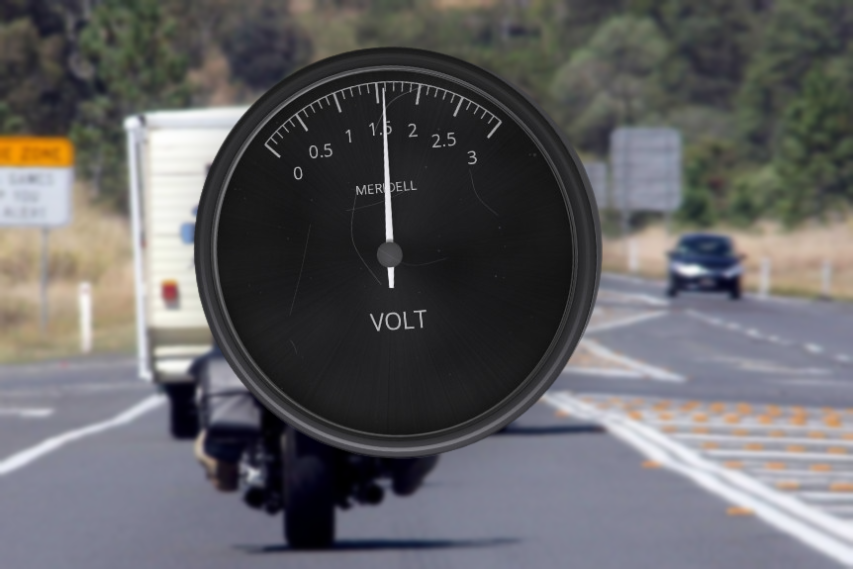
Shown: 1.6 (V)
